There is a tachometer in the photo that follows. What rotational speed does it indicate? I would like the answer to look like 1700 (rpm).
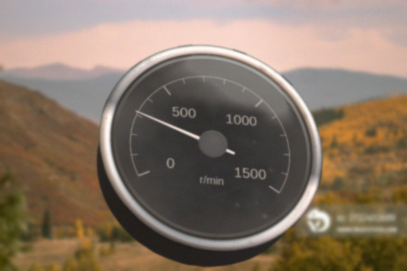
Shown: 300 (rpm)
